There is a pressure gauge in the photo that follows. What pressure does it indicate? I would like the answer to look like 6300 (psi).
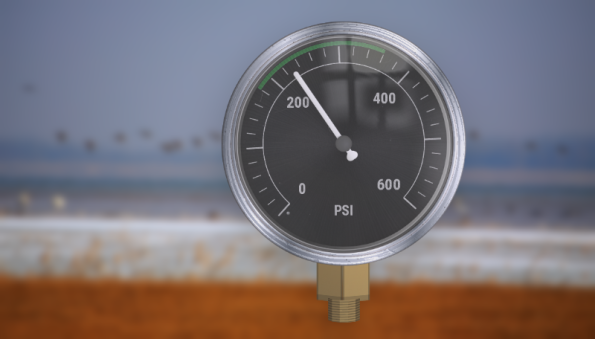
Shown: 230 (psi)
